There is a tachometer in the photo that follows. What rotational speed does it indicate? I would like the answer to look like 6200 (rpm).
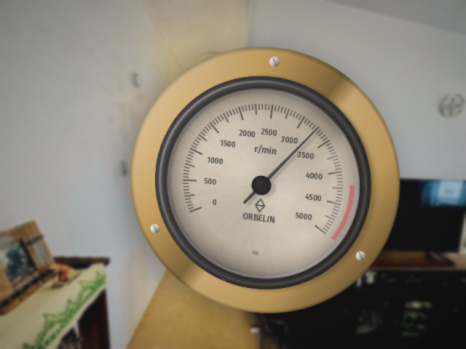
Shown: 3250 (rpm)
